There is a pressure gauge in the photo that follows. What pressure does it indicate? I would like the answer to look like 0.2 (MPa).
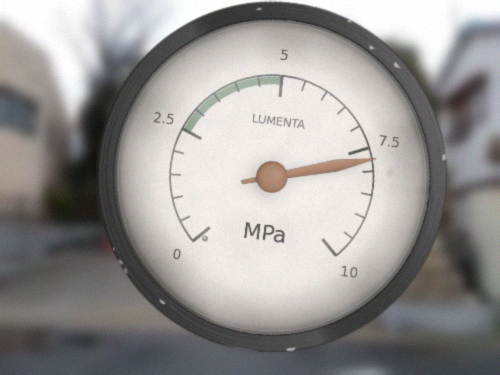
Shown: 7.75 (MPa)
